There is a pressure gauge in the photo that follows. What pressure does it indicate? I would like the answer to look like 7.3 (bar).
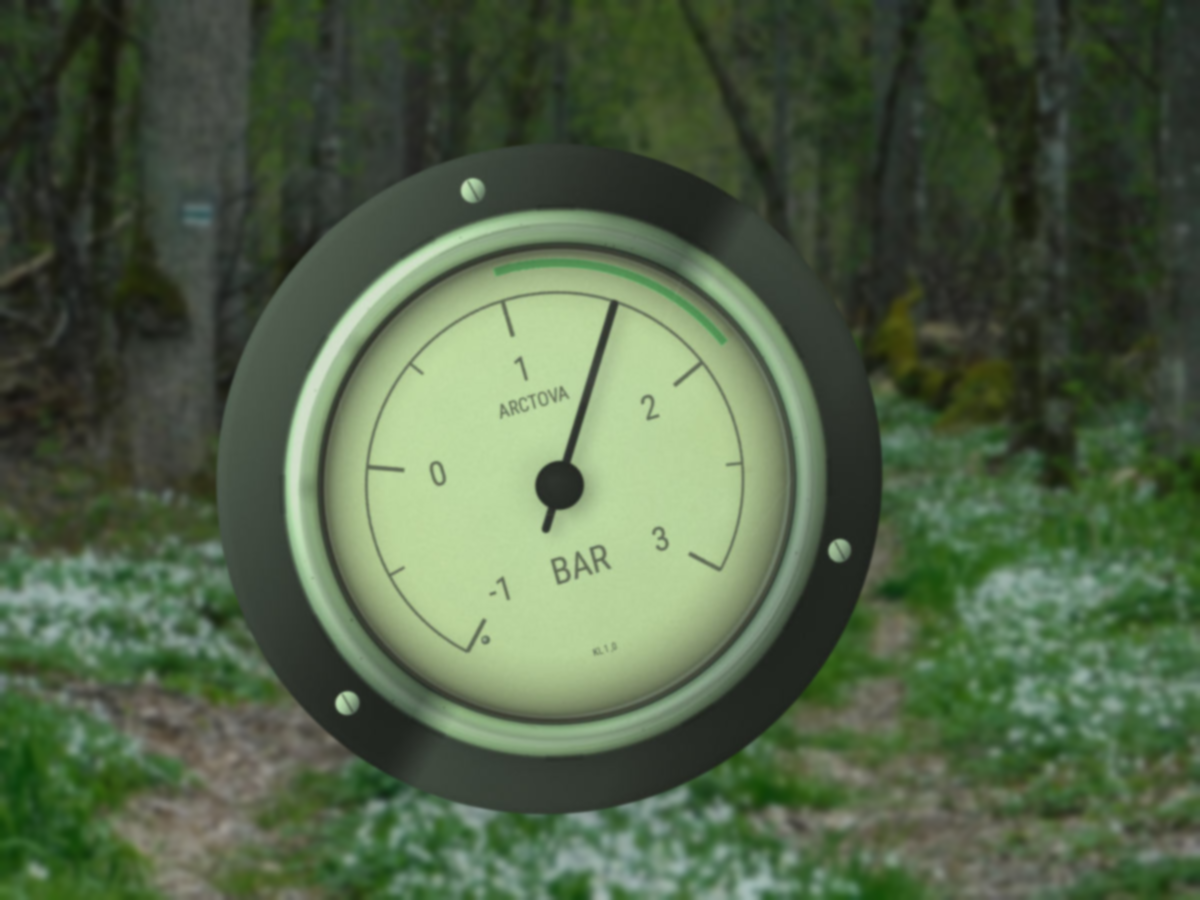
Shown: 1.5 (bar)
